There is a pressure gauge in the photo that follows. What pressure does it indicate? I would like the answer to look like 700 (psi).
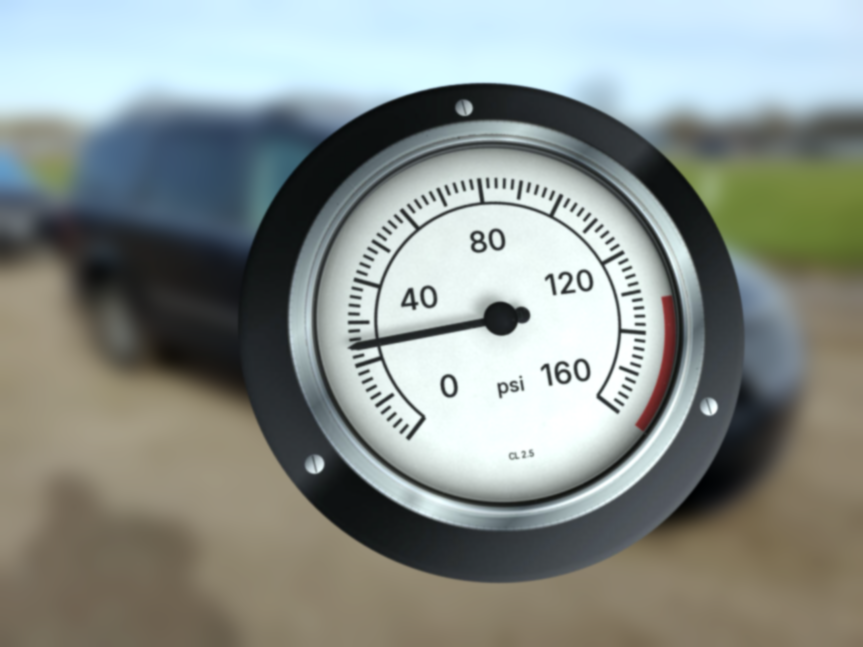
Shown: 24 (psi)
